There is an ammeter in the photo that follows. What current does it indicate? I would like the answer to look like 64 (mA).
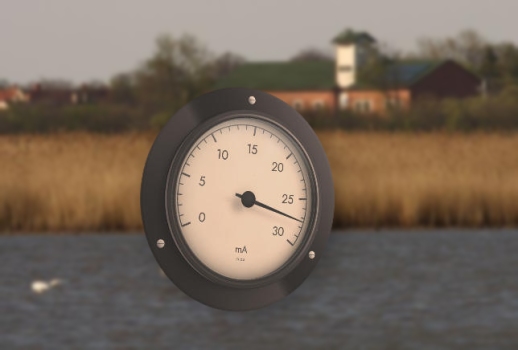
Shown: 27.5 (mA)
